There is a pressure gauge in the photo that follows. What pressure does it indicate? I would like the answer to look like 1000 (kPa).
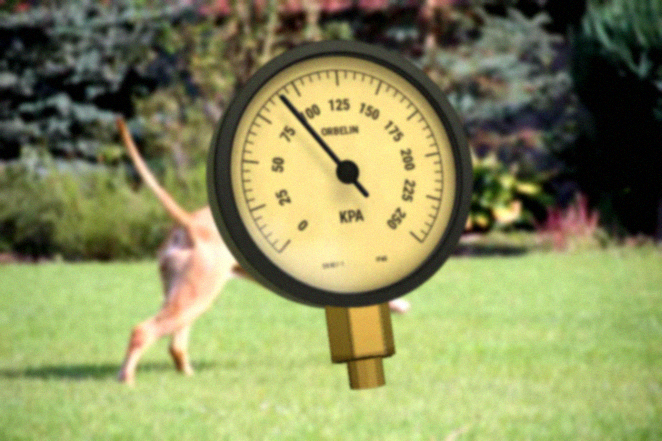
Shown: 90 (kPa)
